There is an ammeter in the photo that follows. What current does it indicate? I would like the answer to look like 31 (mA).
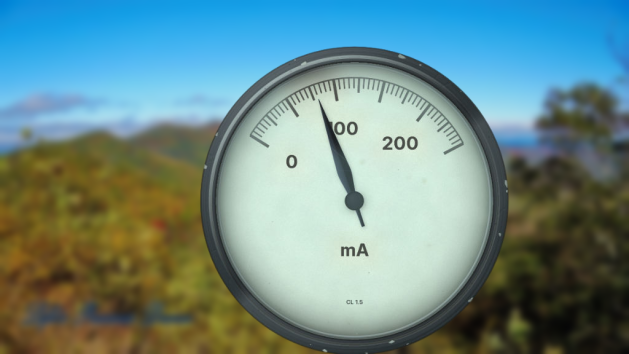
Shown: 80 (mA)
